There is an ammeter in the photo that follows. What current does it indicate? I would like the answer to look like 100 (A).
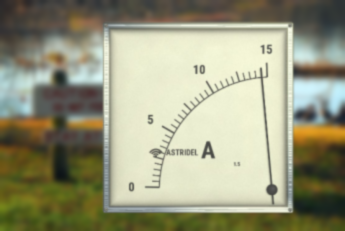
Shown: 14.5 (A)
